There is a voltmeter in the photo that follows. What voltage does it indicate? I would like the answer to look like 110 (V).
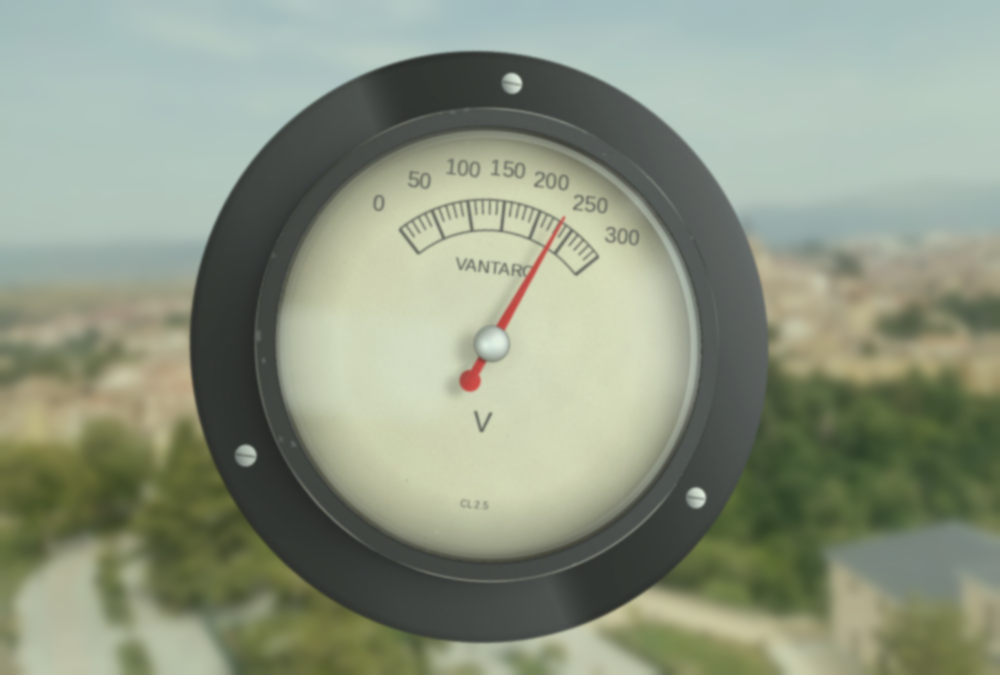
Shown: 230 (V)
